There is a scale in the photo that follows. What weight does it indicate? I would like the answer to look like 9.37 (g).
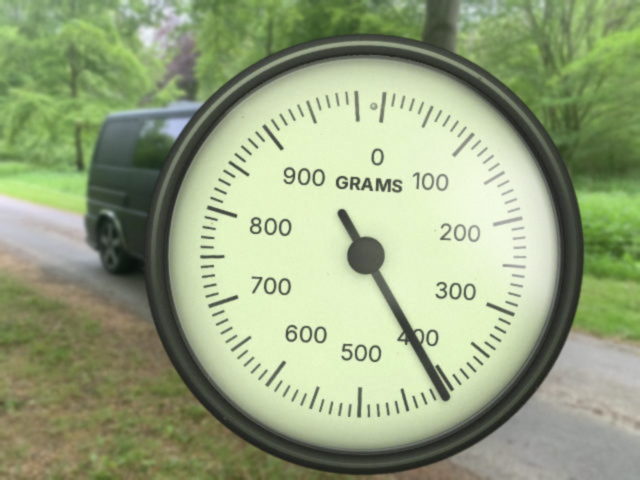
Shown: 410 (g)
